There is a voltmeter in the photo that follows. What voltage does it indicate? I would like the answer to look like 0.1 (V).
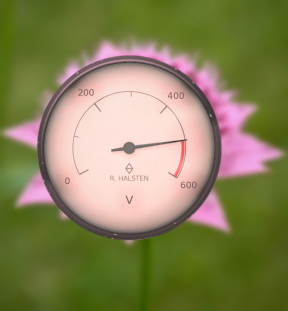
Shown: 500 (V)
